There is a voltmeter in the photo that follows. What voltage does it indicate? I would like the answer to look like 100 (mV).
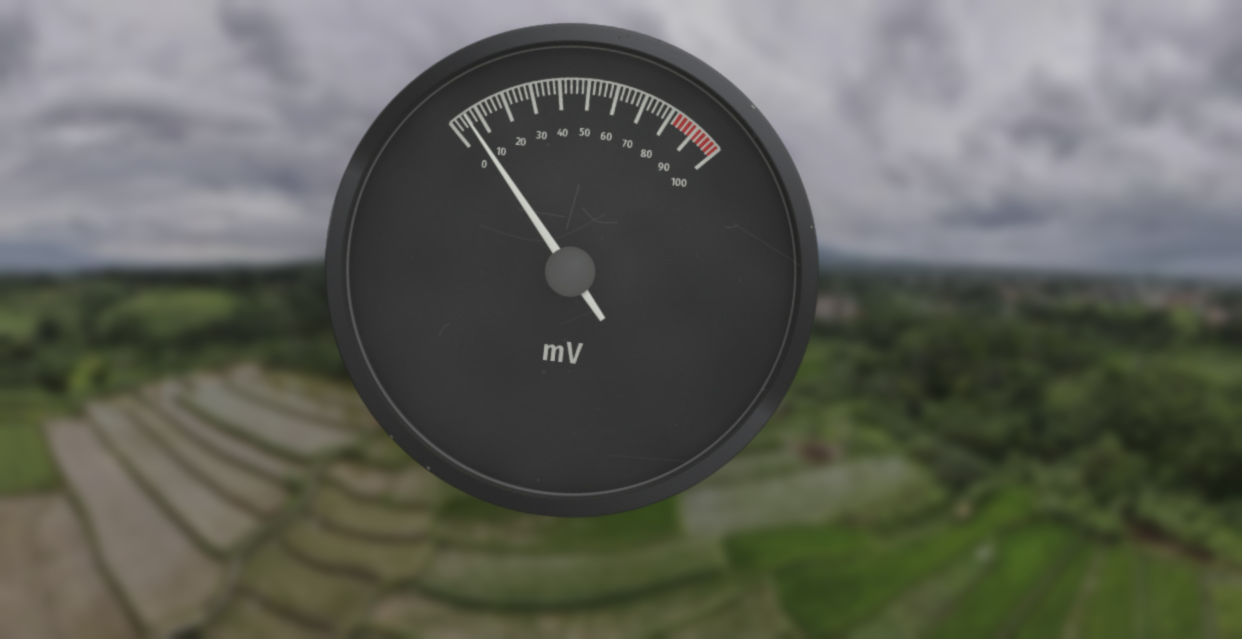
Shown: 6 (mV)
